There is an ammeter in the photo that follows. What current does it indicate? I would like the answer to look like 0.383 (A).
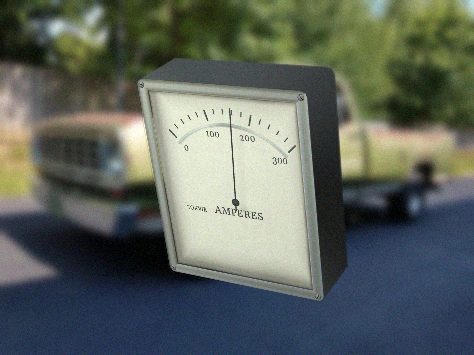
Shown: 160 (A)
